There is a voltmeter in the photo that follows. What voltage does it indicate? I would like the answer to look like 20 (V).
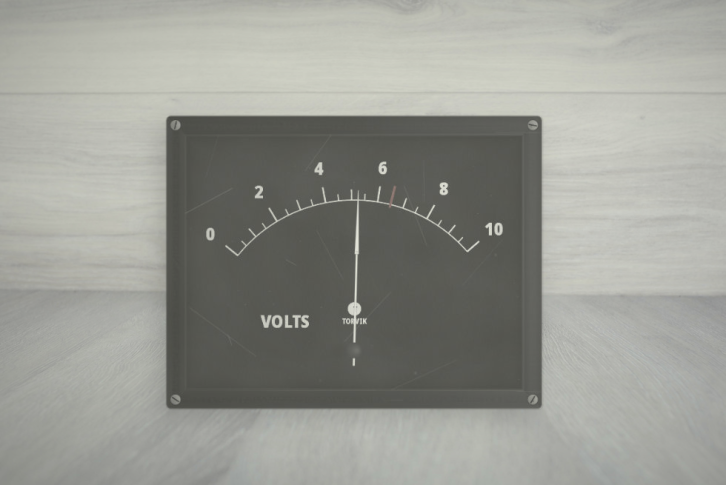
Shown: 5.25 (V)
